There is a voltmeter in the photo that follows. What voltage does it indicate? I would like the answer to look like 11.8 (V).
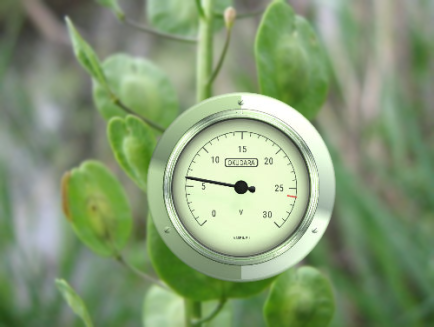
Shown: 6 (V)
